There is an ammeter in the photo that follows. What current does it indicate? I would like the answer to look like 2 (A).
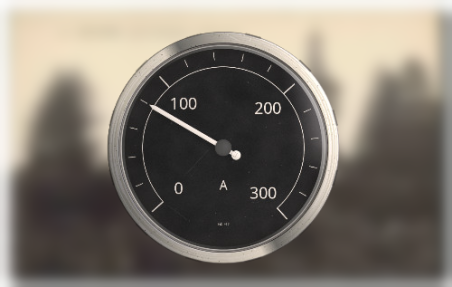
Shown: 80 (A)
